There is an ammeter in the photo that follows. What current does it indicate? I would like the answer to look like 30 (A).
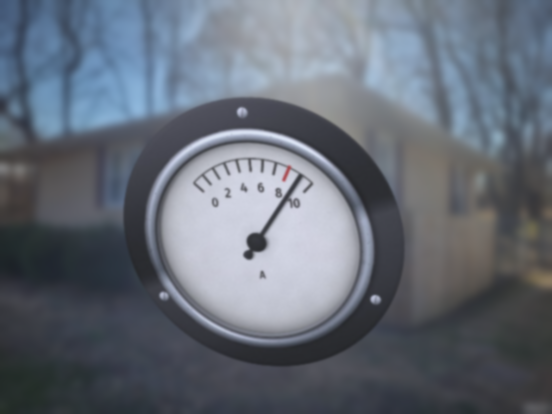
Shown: 9 (A)
